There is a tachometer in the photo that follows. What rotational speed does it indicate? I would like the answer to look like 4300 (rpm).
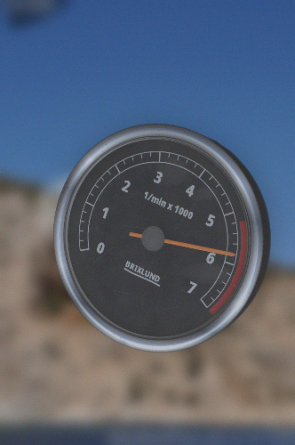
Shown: 5800 (rpm)
